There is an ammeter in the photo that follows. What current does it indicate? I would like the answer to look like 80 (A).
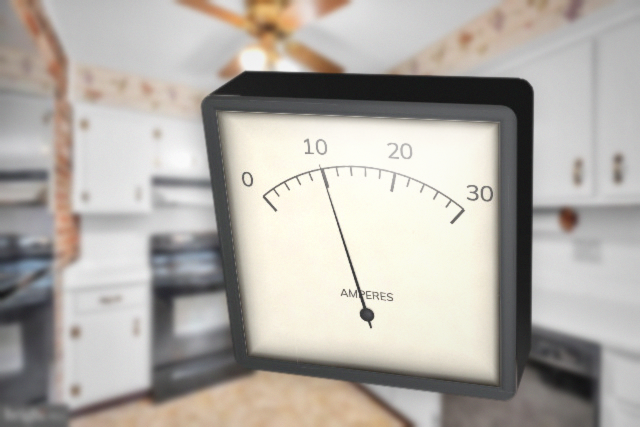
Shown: 10 (A)
